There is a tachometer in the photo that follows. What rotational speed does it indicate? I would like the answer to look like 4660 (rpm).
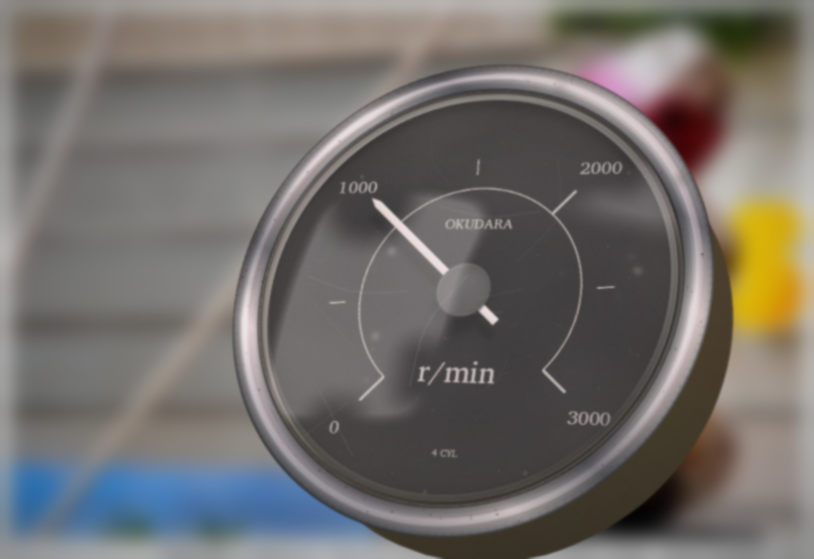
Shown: 1000 (rpm)
